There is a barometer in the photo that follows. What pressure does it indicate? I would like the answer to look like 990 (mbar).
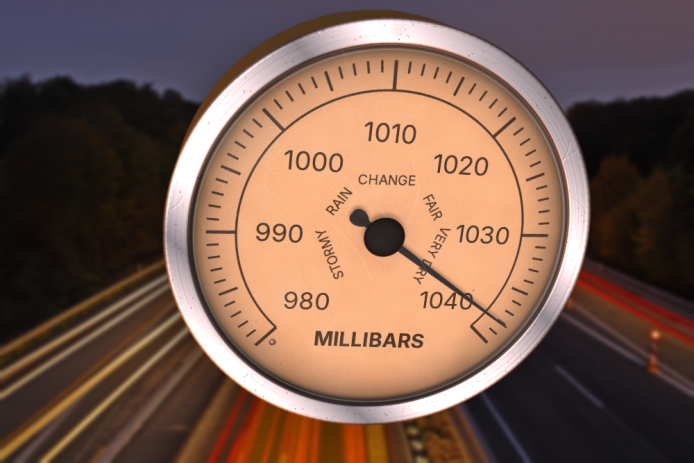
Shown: 1038 (mbar)
